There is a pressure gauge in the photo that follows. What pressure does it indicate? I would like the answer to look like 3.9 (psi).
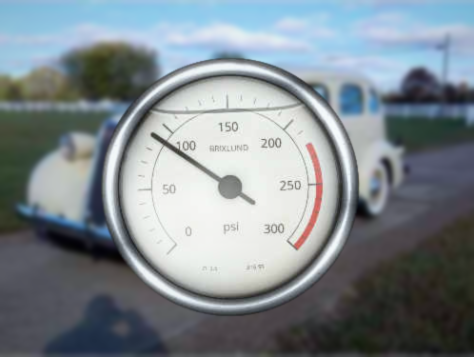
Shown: 90 (psi)
